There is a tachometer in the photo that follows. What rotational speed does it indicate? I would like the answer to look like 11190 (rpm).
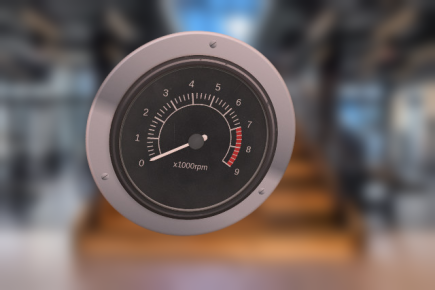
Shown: 0 (rpm)
